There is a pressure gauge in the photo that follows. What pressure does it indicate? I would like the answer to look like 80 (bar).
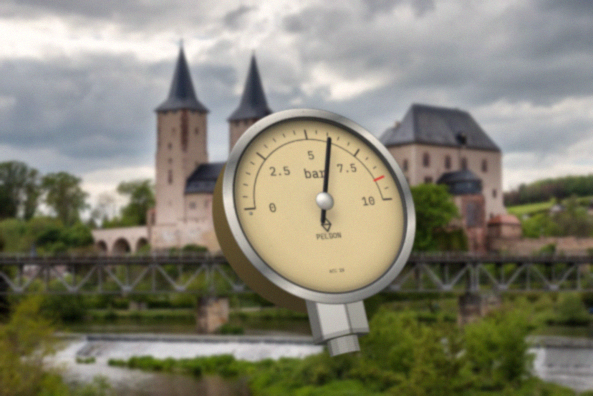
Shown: 6 (bar)
